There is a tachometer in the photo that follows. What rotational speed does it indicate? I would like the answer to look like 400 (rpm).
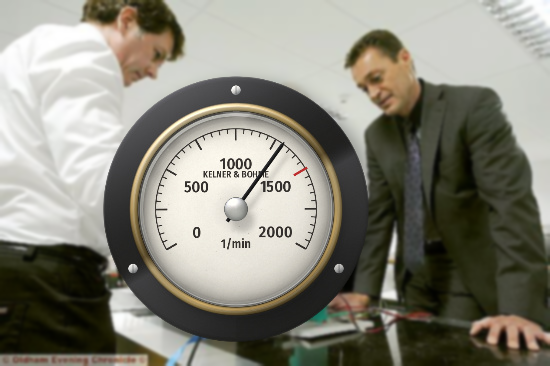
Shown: 1300 (rpm)
